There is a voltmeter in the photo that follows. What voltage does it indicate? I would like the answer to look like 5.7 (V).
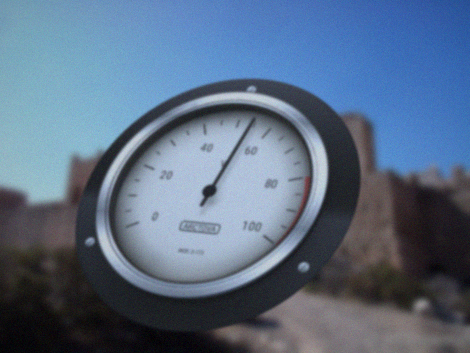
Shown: 55 (V)
